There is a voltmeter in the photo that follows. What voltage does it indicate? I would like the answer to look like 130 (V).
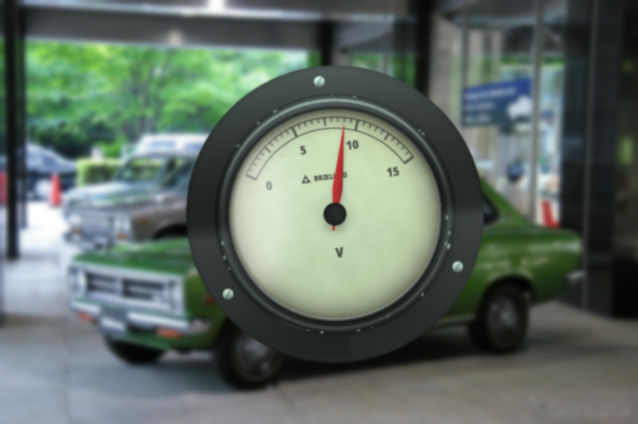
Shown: 9 (V)
